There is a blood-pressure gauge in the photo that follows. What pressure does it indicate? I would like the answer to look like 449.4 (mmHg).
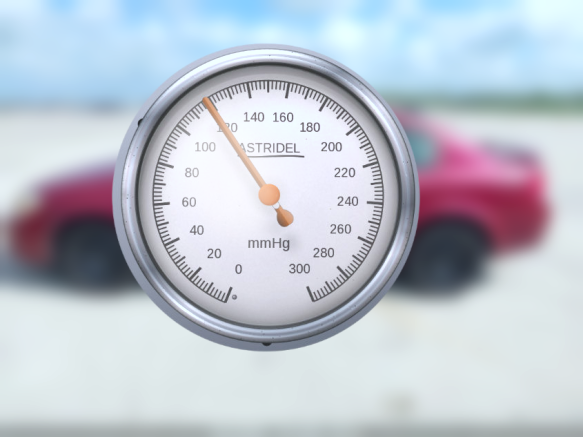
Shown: 118 (mmHg)
